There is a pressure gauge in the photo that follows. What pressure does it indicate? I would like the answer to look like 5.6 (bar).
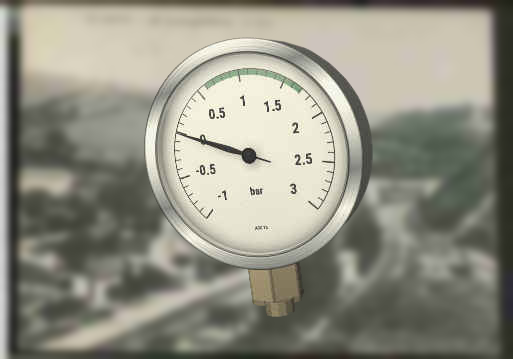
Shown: 0 (bar)
